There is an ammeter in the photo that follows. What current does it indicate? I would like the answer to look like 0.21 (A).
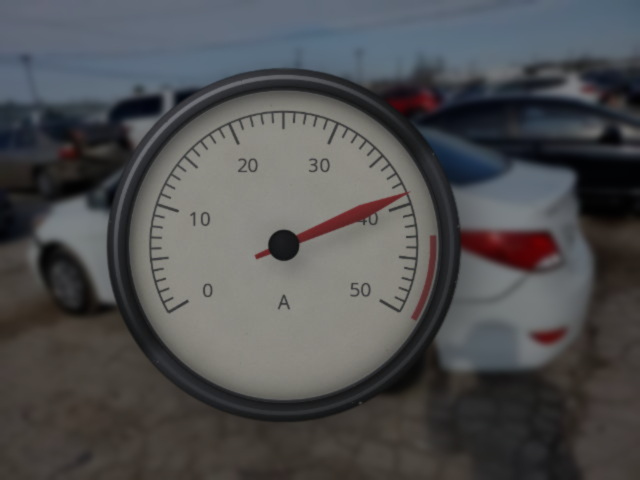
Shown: 39 (A)
